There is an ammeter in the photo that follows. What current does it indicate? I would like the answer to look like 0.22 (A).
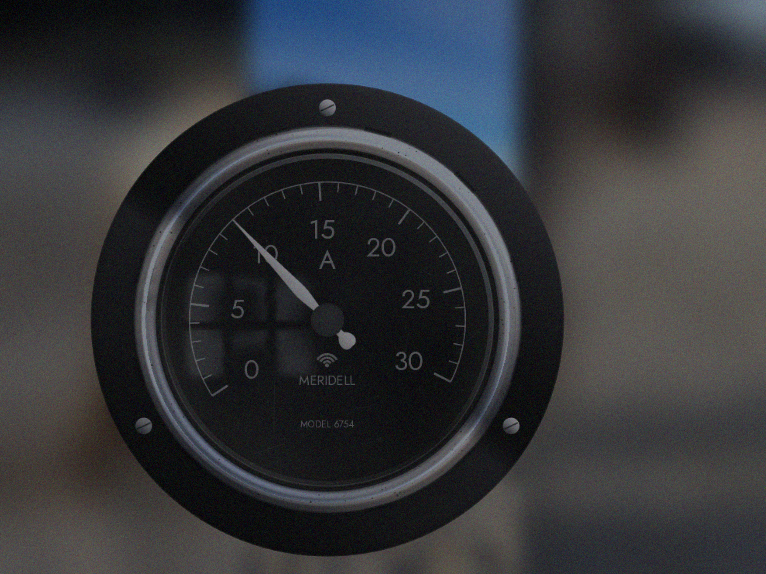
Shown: 10 (A)
